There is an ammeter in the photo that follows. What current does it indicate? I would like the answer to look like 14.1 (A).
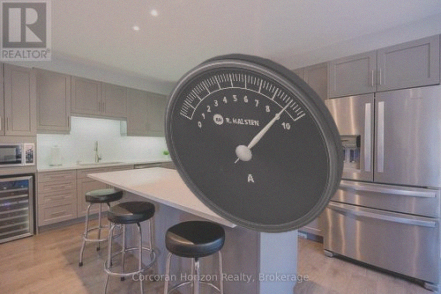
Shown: 9 (A)
